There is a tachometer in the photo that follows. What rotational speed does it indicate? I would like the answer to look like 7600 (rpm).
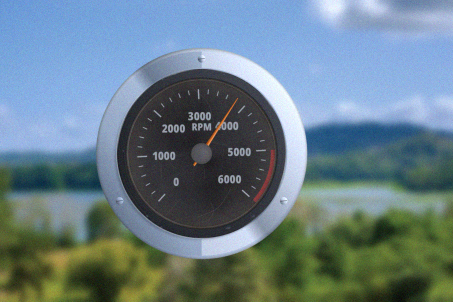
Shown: 3800 (rpm)
